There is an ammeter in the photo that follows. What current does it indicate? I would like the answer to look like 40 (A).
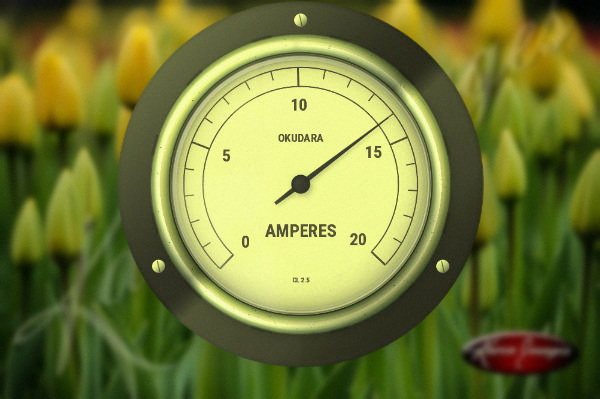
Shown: 14 (A)
